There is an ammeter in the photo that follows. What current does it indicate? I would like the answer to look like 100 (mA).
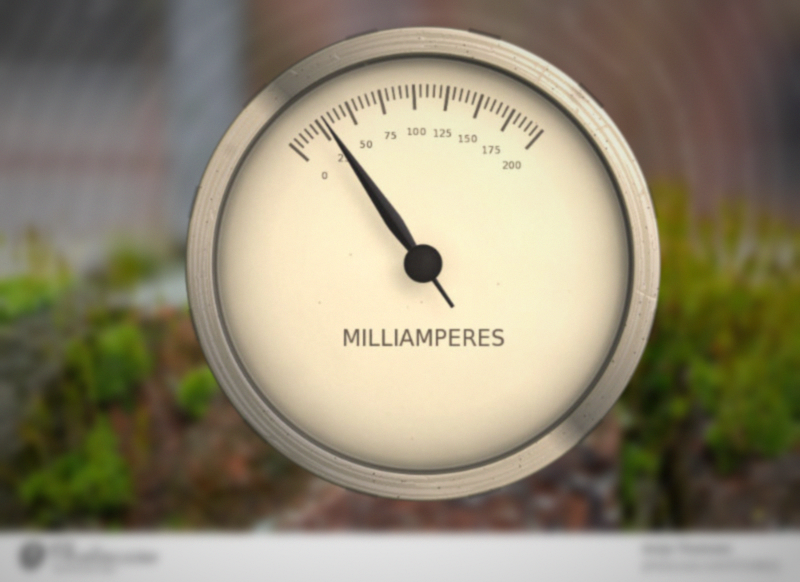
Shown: 30 (mA)
